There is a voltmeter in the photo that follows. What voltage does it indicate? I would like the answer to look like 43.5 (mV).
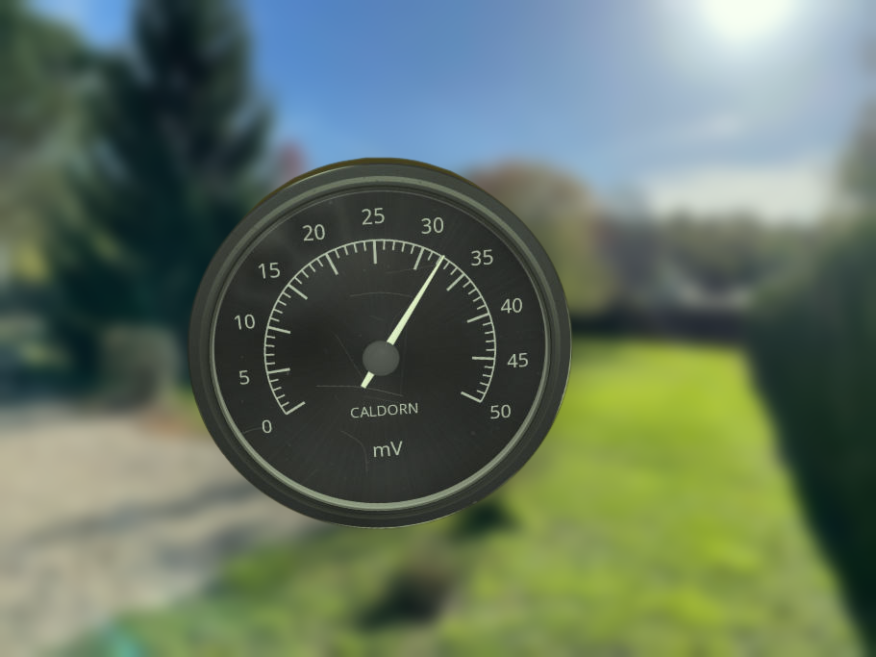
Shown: 32 (mV)
